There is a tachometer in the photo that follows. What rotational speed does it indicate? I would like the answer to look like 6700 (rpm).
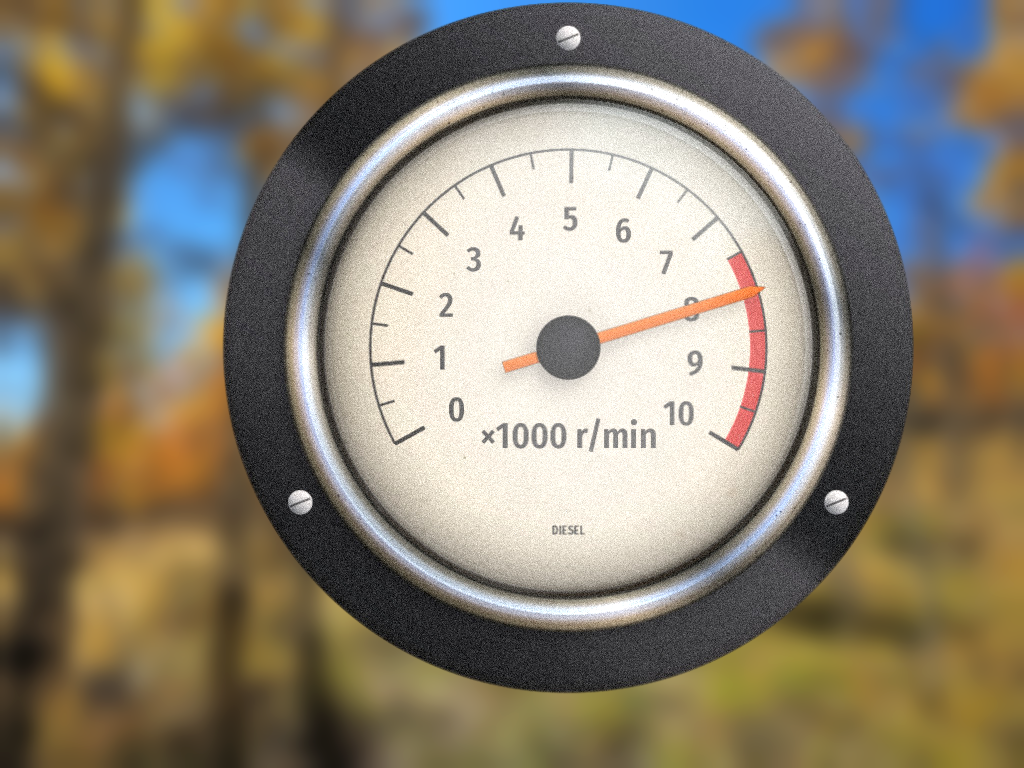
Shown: 8000 (rpm)
